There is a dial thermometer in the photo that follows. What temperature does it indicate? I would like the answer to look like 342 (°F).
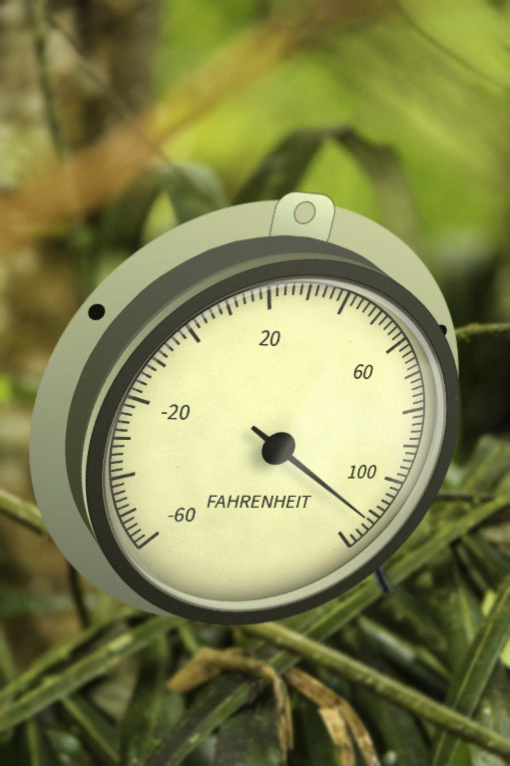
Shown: 112 (°F)
